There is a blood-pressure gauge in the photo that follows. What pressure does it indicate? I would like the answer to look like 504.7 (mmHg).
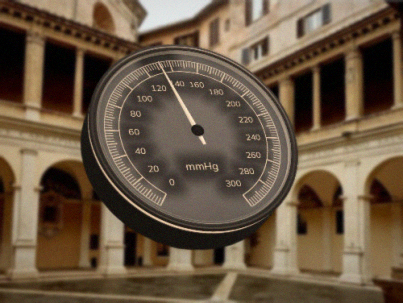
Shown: 130 (mmHg)
